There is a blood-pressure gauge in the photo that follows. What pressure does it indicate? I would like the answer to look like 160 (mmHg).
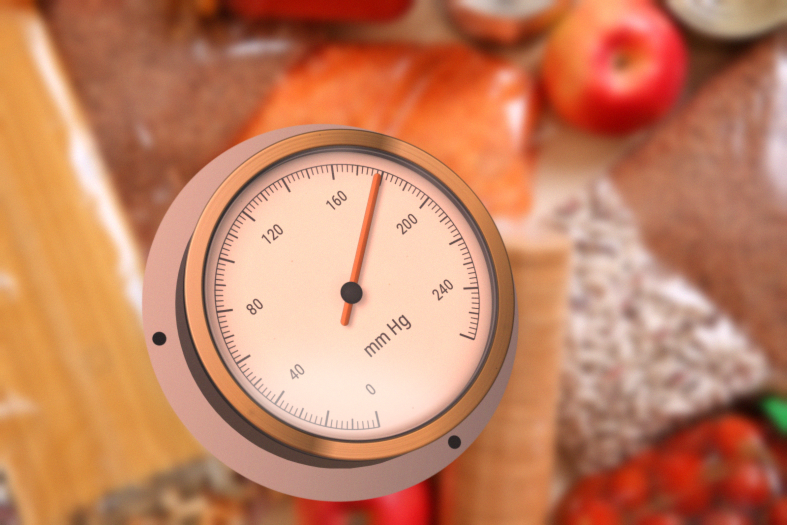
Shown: 178 (mmHg)
